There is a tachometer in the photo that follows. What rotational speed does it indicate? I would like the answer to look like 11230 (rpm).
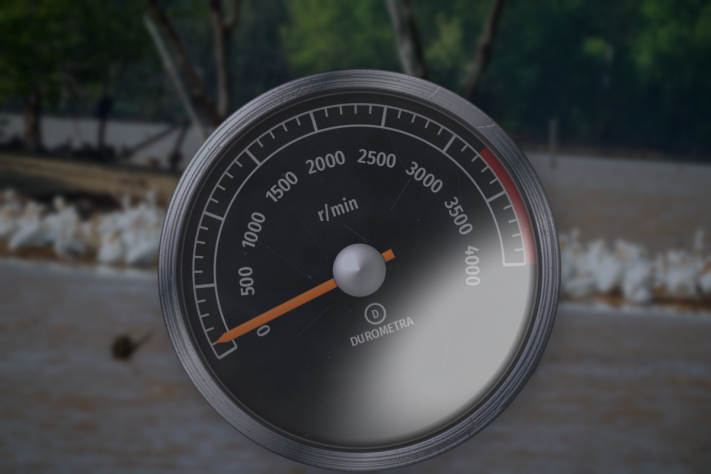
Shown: 100 (rpm)
